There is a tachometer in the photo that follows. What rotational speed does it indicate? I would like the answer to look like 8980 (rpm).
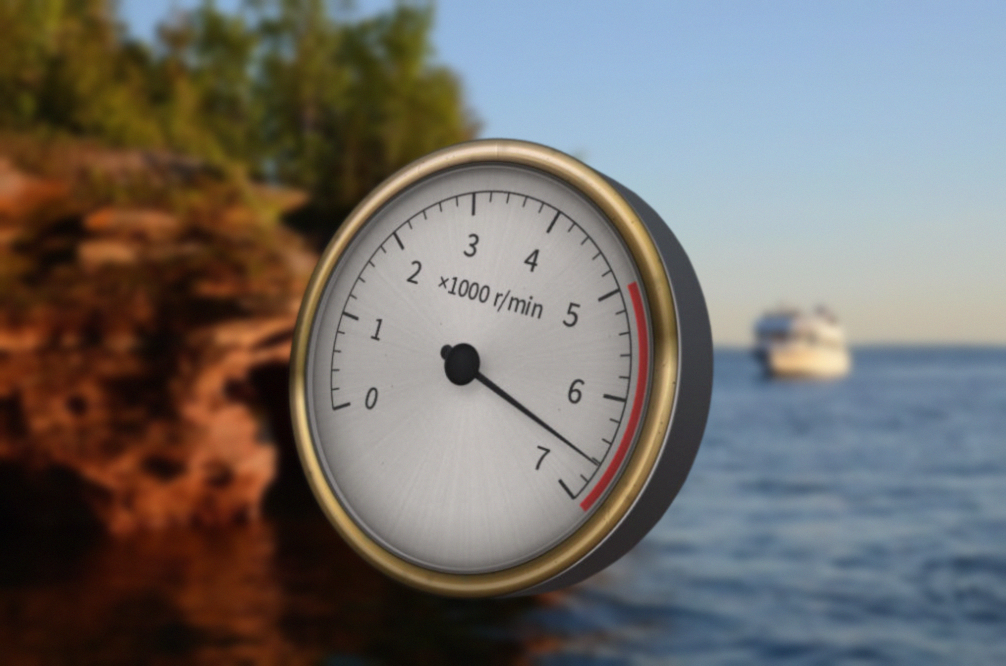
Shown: 6600 (rpm)
